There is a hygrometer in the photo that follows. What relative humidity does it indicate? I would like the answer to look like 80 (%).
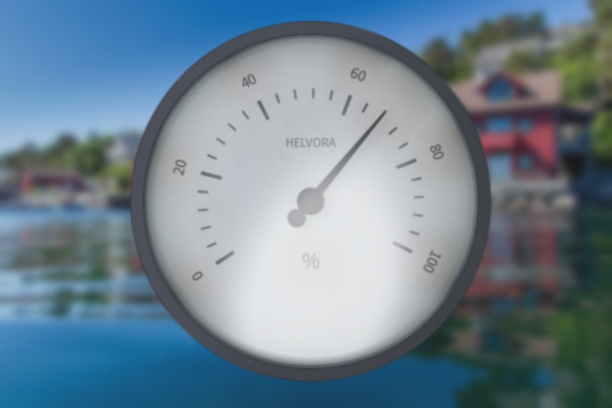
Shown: 68 (%)
